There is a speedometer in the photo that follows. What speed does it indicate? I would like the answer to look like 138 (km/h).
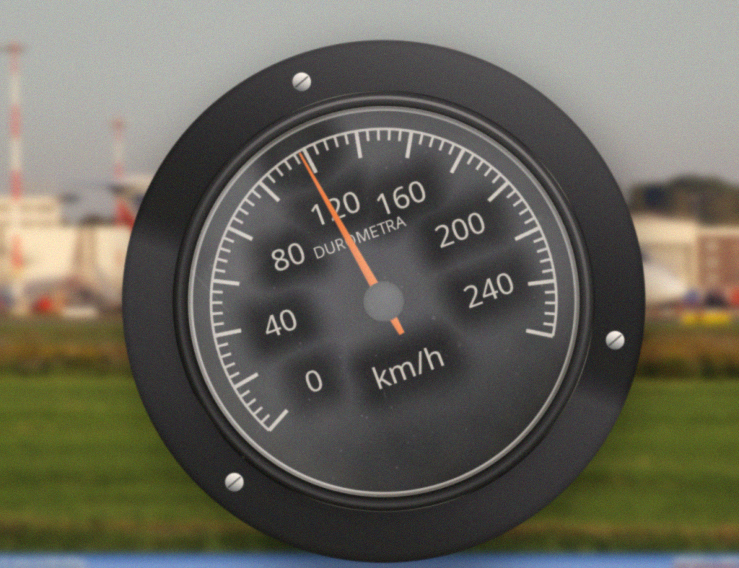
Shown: 118 (km/h)
